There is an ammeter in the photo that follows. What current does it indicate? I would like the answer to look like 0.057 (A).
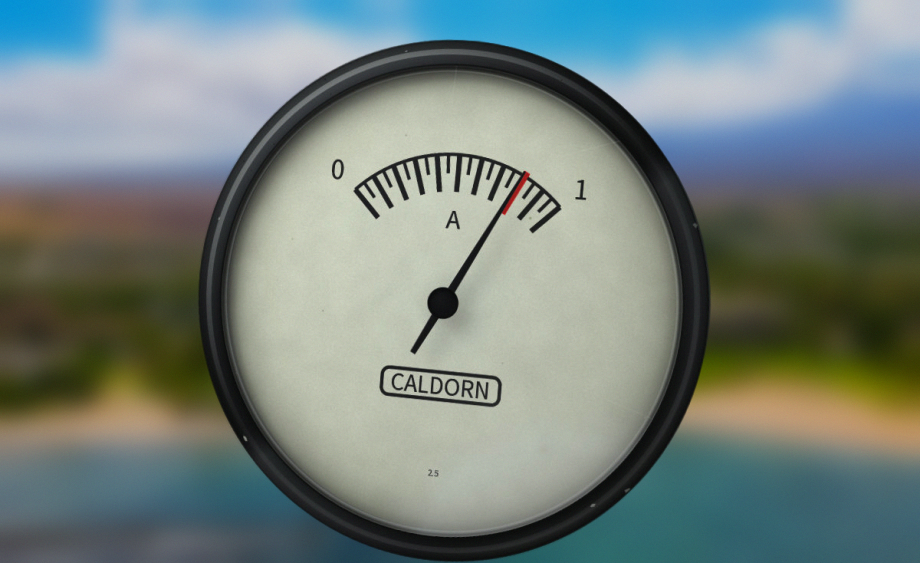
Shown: 0.8 (A)
